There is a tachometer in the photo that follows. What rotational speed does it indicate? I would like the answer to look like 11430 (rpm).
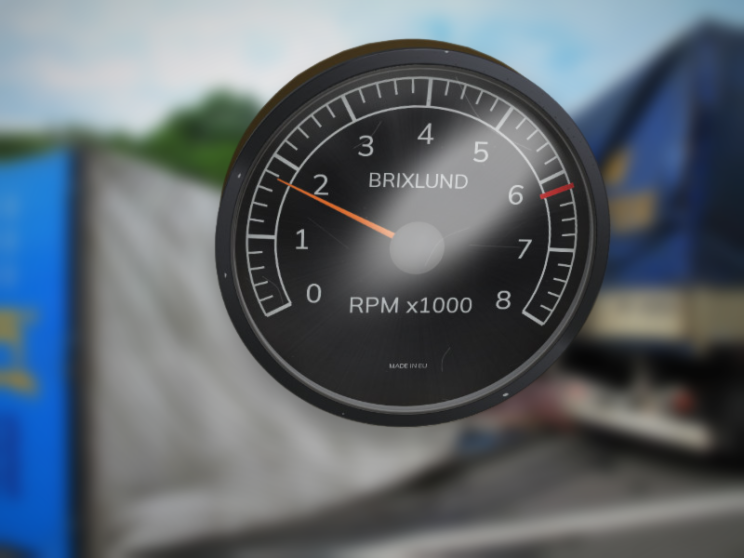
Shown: 1800 (rpm)
